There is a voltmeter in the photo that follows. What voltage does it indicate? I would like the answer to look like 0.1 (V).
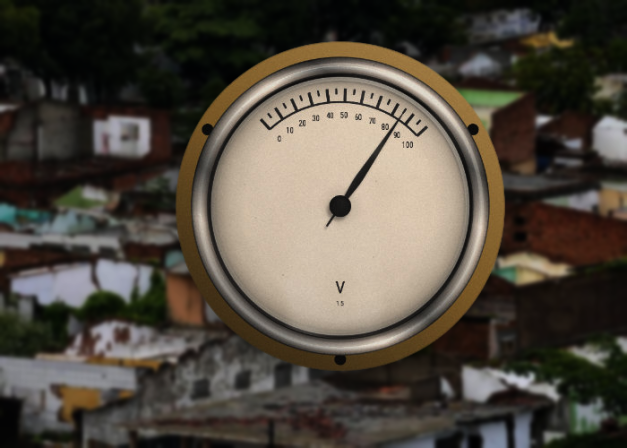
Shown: 85 (V)
